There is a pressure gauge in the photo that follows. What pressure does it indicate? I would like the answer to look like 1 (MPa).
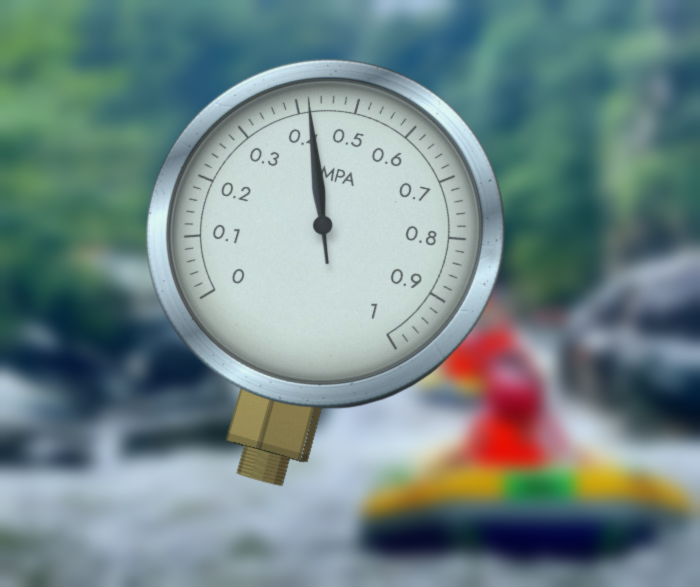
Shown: 0.42 (MPa)
